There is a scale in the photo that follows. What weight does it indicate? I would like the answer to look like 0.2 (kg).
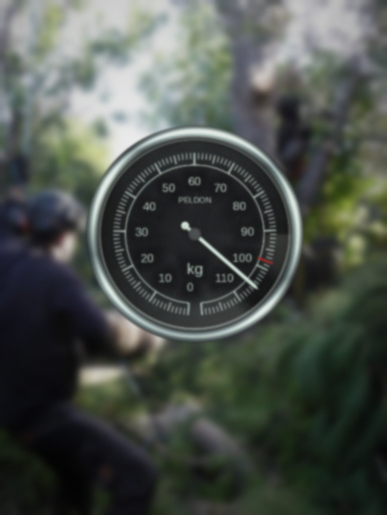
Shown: 105 (kg)
